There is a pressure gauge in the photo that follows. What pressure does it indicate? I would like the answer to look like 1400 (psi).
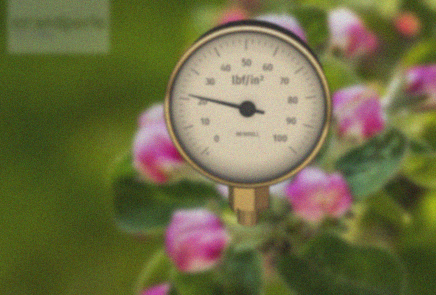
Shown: 22 (psi)
